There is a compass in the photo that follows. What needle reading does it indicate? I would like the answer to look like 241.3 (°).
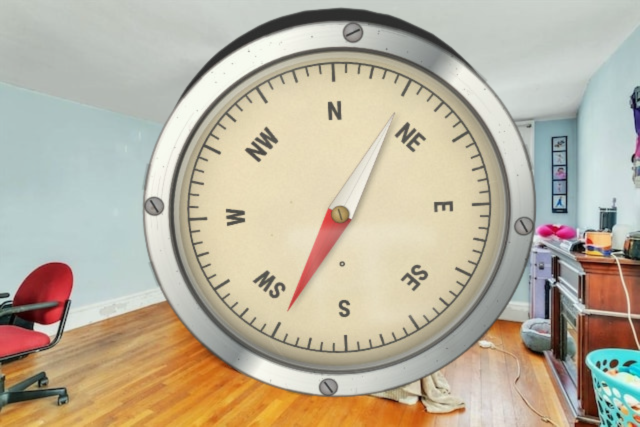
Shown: 210 (°)
